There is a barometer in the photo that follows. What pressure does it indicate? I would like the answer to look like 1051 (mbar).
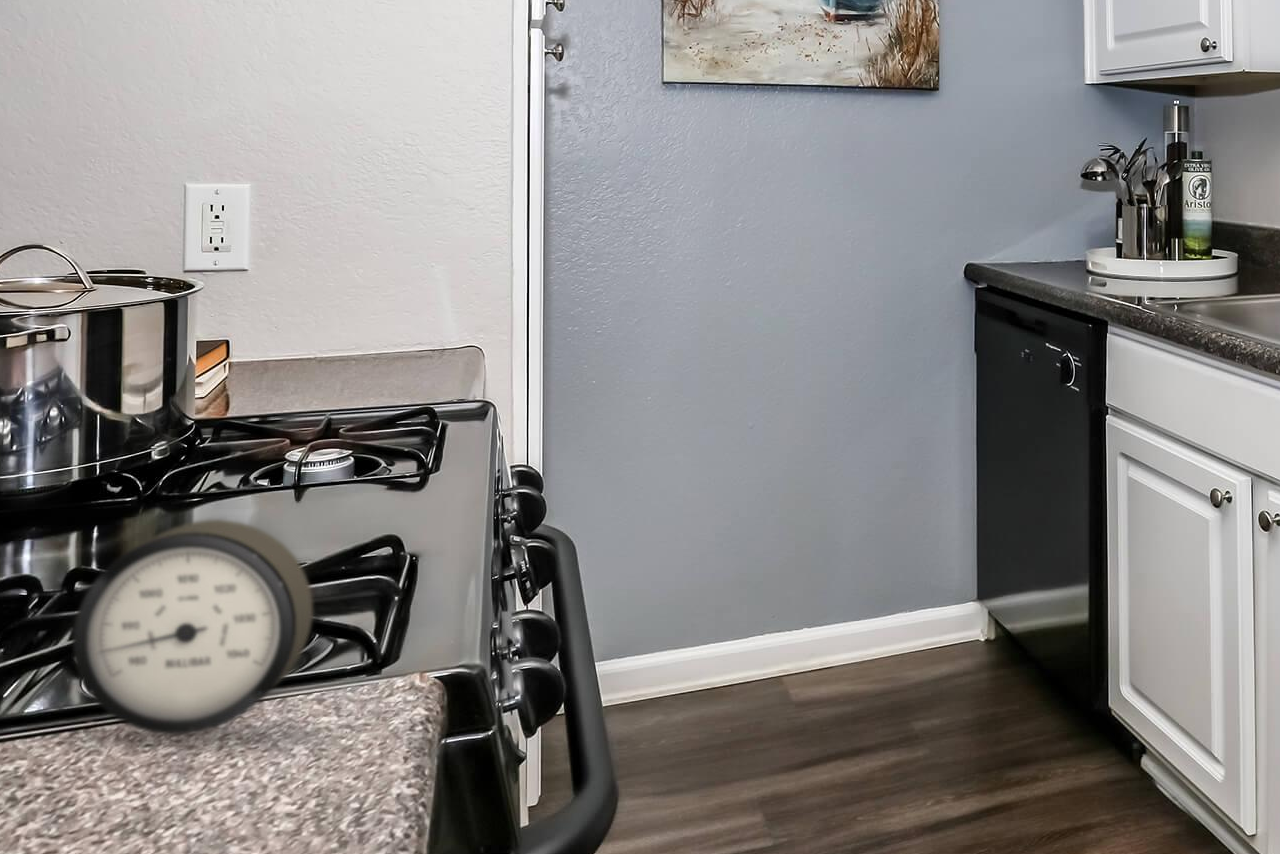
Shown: 985 (mbar)
